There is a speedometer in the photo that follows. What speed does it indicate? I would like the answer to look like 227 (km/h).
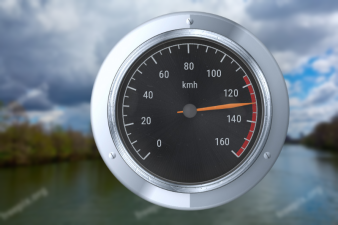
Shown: 130 (km/h)
